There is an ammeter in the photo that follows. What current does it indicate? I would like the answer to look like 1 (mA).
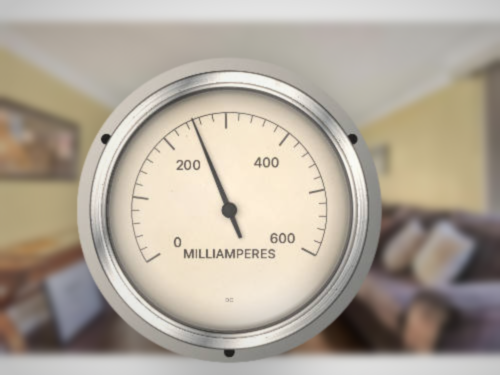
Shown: 250 (mA)
